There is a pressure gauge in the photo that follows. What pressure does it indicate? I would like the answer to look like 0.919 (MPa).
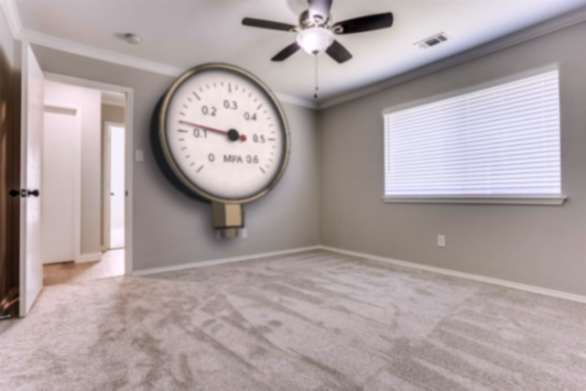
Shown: 0.12 (MPa)
